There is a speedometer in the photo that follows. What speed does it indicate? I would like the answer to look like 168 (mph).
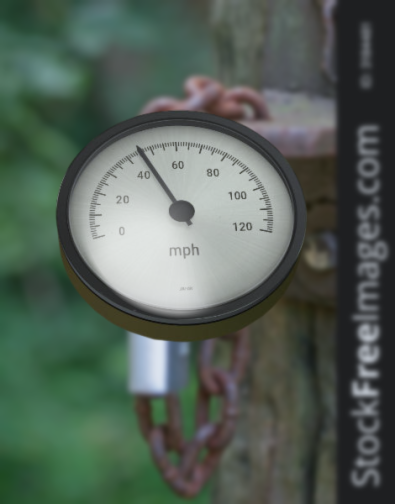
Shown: 45 (mph)
